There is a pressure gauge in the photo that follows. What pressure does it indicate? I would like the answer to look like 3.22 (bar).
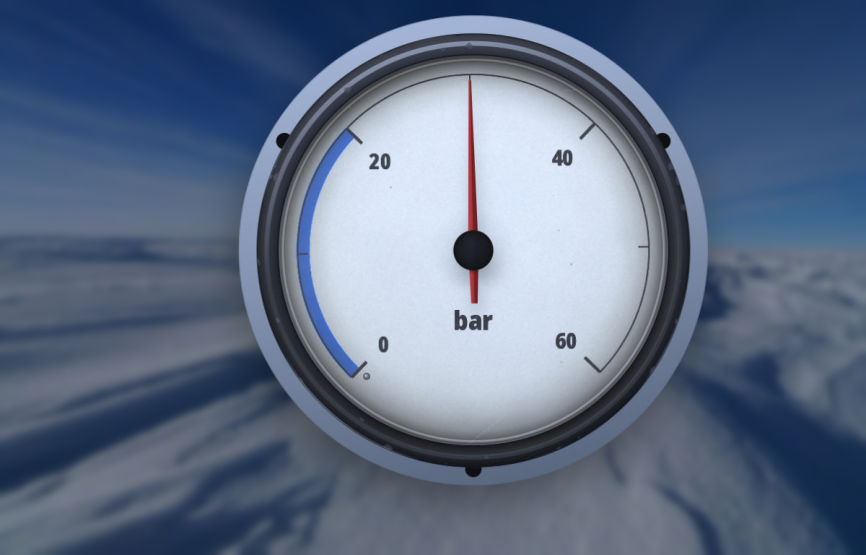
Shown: 30 (bar)
